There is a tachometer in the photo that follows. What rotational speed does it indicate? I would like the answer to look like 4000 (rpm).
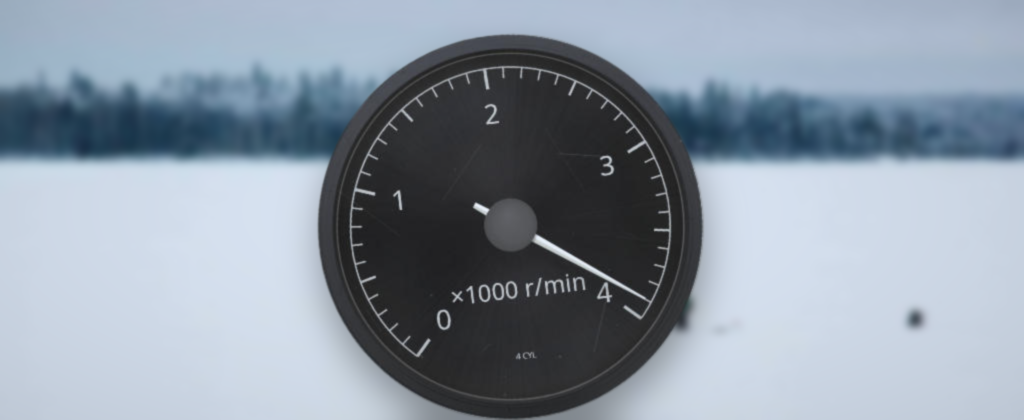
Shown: 3900 (rpm)
